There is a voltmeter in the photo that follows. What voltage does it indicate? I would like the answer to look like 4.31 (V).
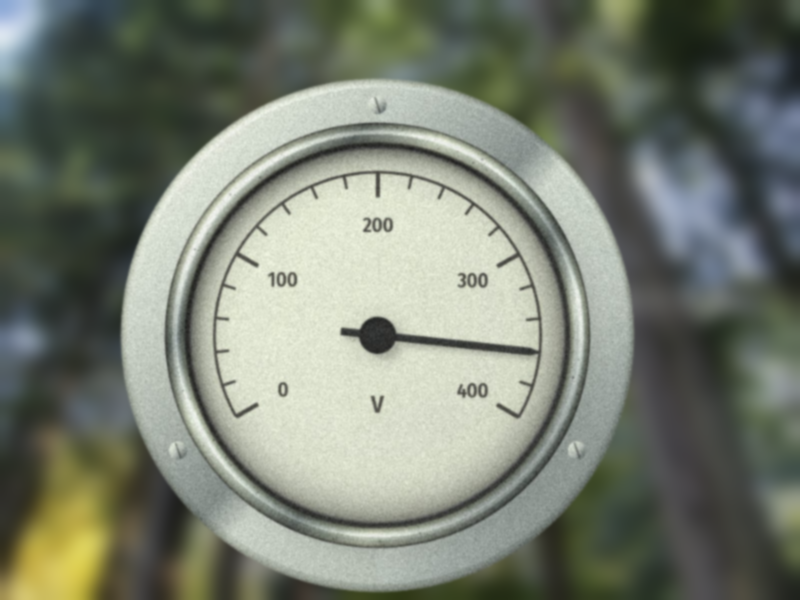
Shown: 360 (V)
